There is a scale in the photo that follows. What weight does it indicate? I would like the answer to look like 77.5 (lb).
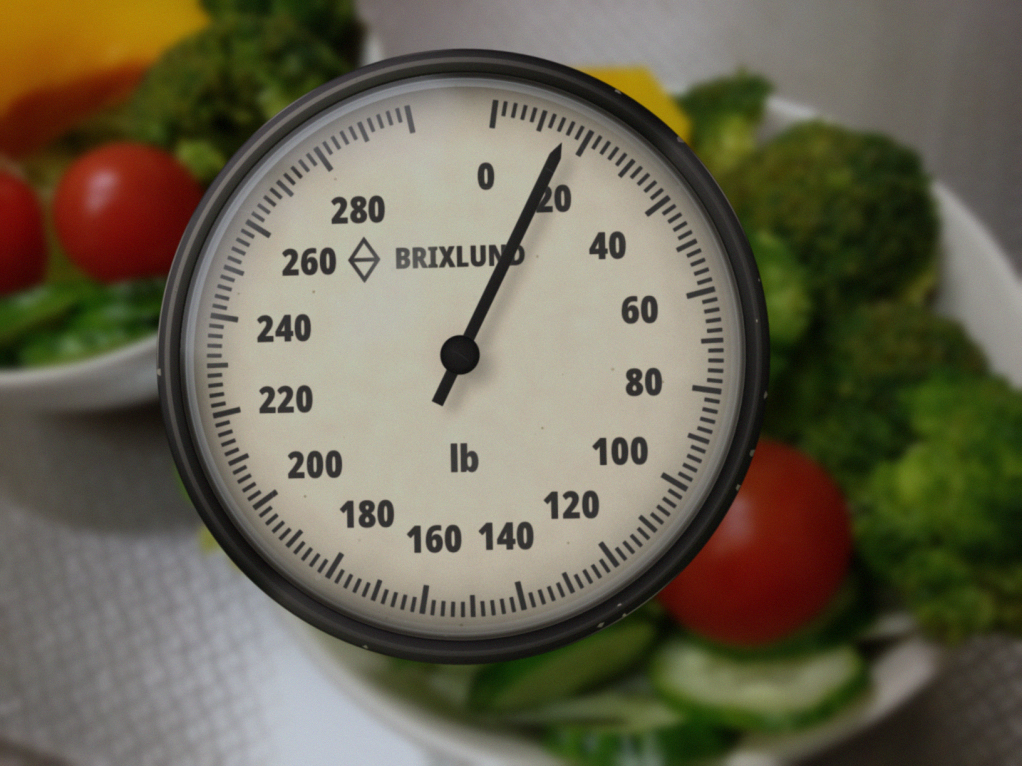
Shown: 16 (lb)
